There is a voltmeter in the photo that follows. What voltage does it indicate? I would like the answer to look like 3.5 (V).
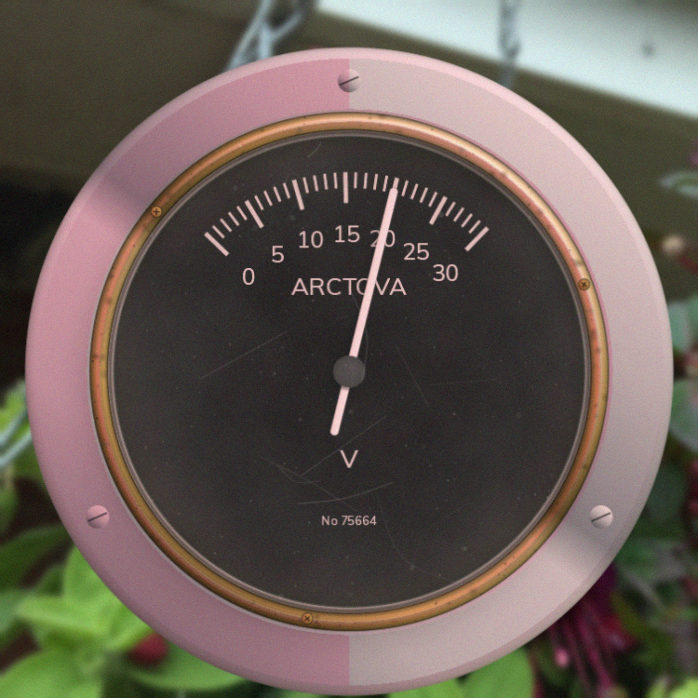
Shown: 20 (V)
